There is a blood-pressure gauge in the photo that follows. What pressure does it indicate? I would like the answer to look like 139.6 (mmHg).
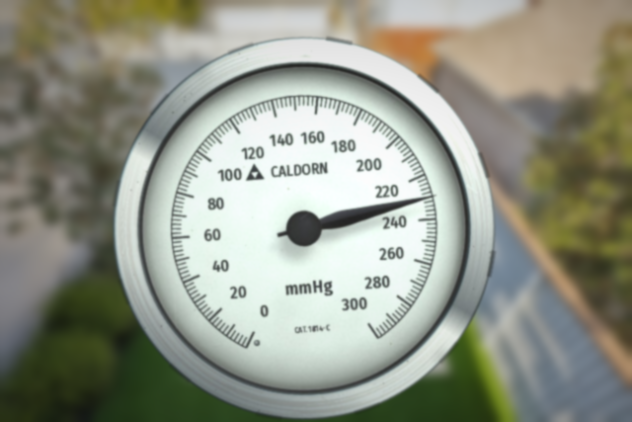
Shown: 230 (mmHg)
